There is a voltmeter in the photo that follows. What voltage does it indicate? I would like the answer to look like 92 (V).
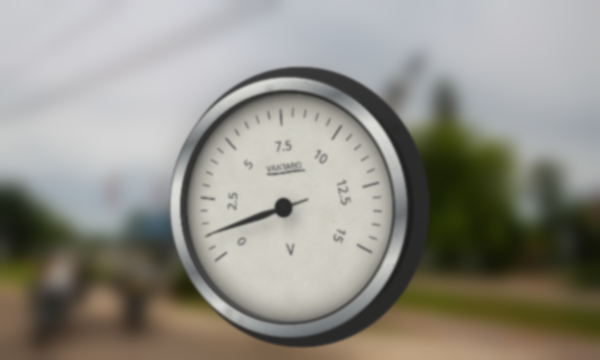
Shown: 1 (V)
